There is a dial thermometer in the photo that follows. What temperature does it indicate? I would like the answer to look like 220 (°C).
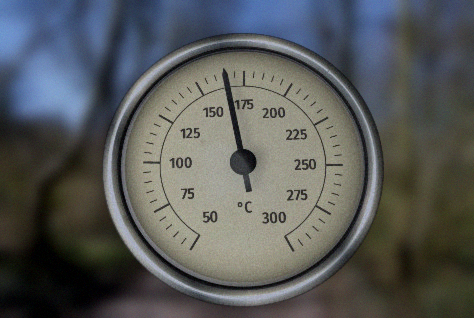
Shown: 165 (°C)
